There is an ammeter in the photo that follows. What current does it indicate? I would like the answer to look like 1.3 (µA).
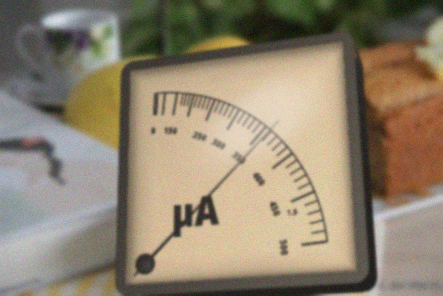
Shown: 360 (µA)
